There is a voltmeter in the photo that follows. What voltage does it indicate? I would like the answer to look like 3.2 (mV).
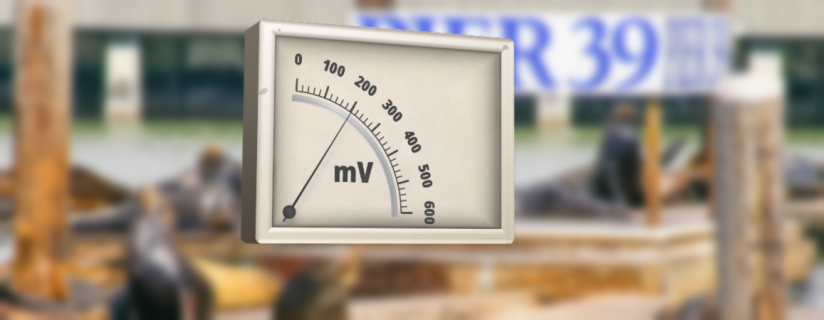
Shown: 200 (mV)
